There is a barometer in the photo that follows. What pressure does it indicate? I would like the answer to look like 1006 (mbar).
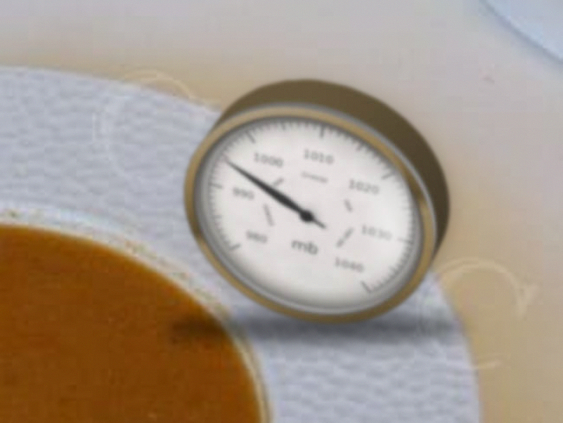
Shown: 995 (mbar)
